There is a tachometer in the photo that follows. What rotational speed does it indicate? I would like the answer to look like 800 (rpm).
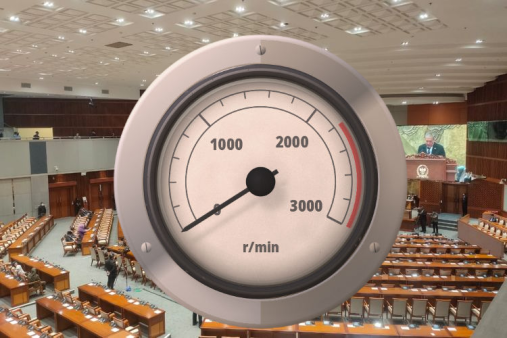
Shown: 0 (rpm)
